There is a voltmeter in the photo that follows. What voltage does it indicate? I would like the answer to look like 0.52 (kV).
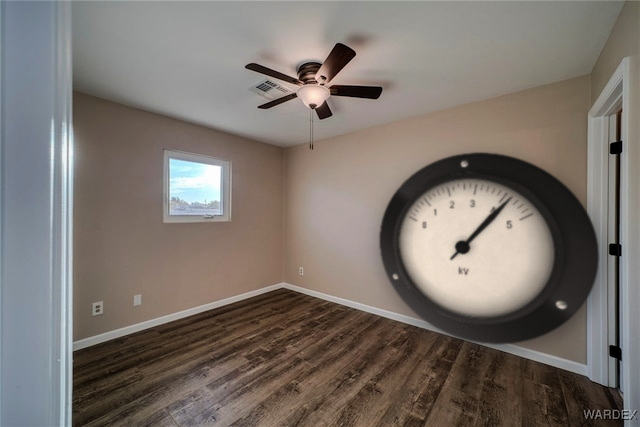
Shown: 4.2 (kV)
